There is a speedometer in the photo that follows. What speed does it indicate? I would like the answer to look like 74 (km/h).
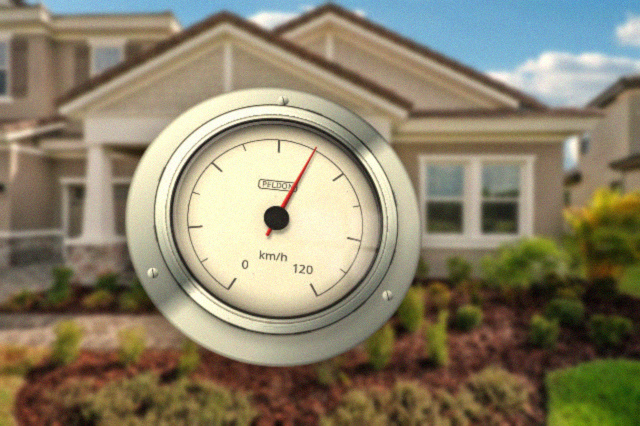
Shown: 70 (km/h)
